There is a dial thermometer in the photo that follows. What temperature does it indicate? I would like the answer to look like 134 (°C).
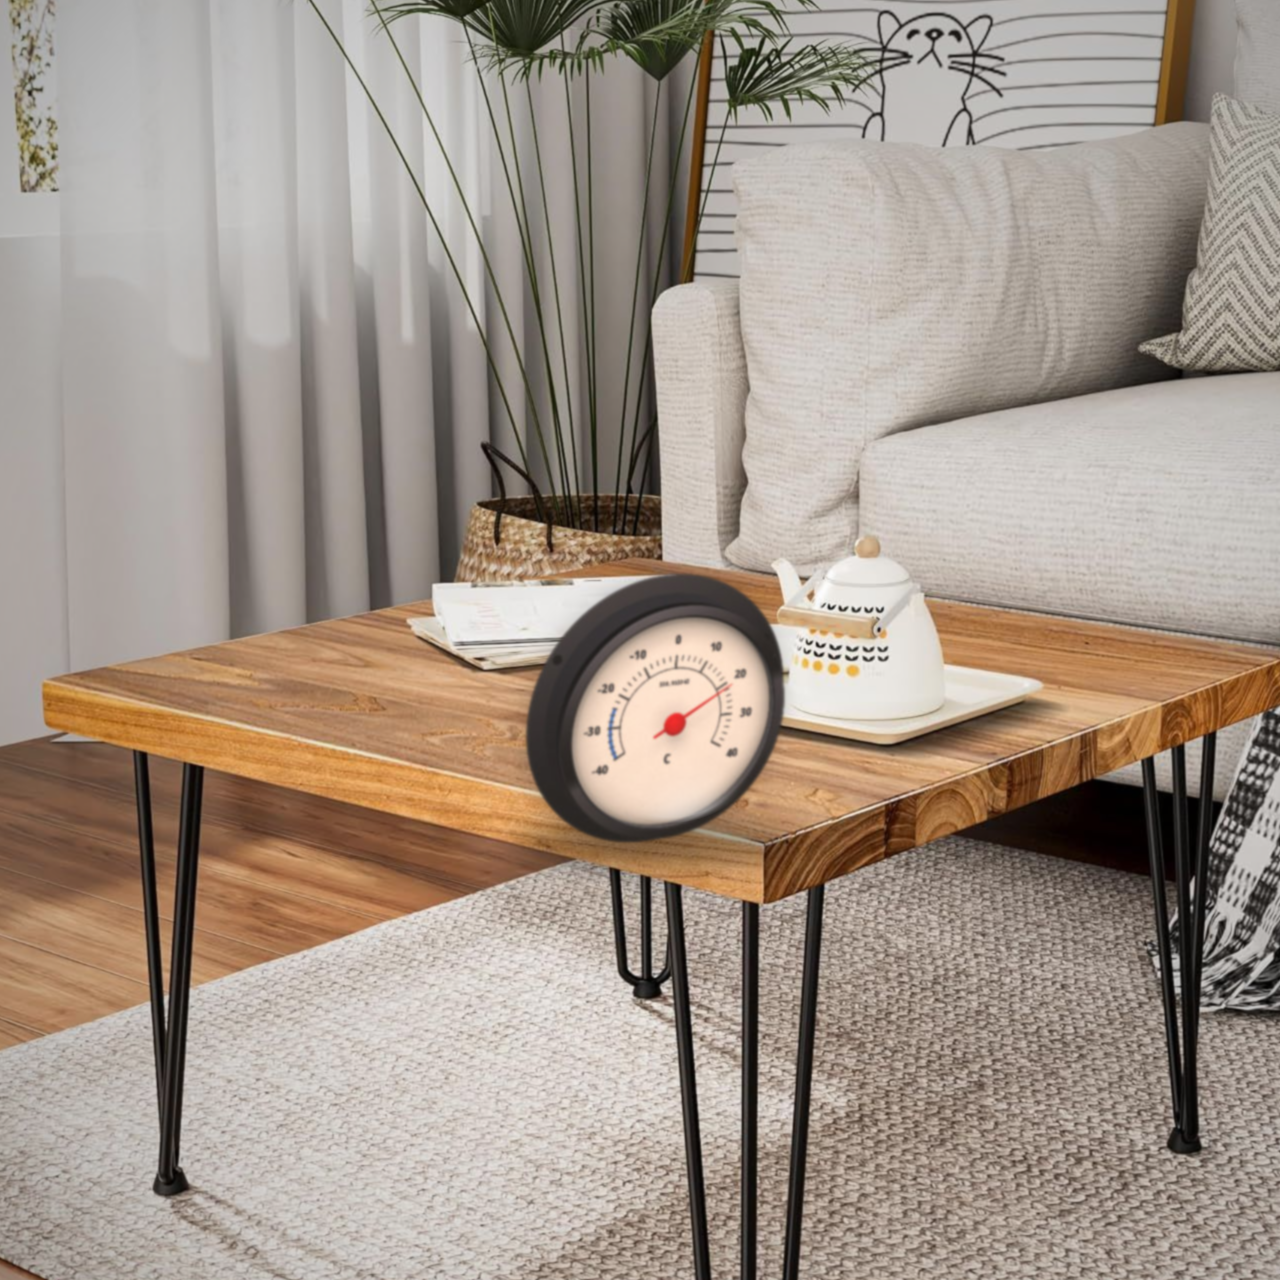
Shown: 20 (°C)
